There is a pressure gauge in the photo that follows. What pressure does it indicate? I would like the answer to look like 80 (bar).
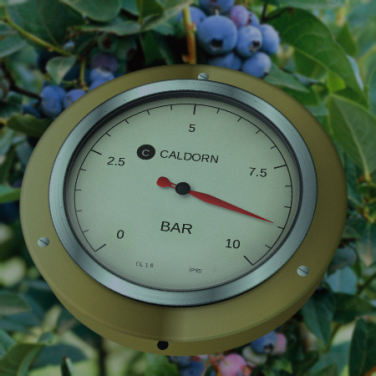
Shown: 9 (bar)
